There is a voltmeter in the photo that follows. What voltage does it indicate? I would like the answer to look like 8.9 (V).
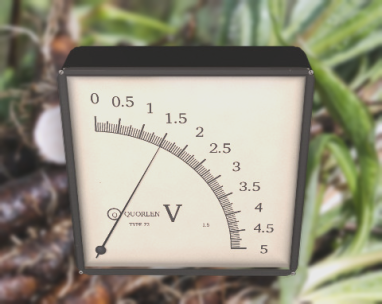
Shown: 1.5 (V)
